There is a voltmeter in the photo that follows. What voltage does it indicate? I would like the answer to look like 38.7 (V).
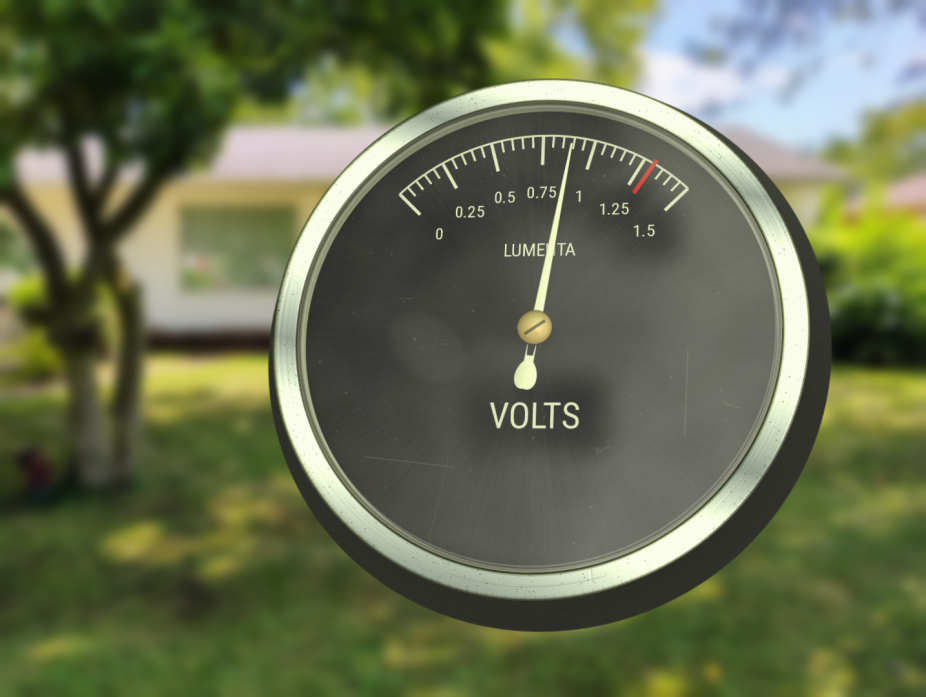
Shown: 0.9 (V)
